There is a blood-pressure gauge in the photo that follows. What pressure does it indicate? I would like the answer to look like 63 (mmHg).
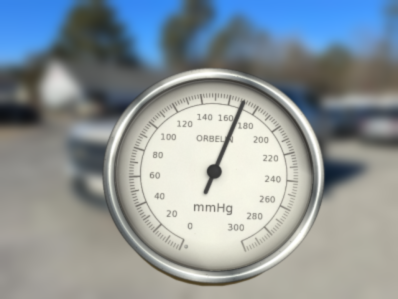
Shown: 170 (mmHg)
